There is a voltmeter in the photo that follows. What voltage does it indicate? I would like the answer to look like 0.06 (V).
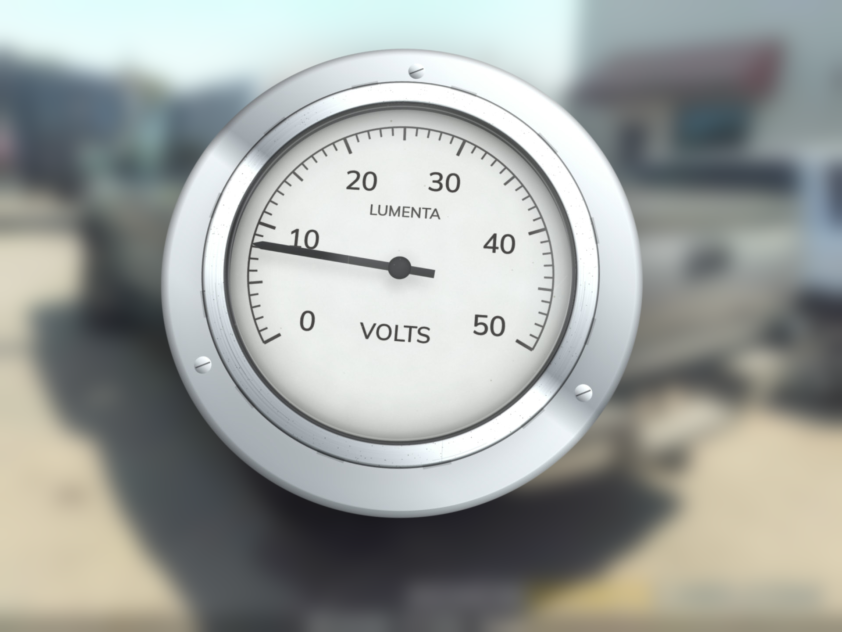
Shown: 8 (V)
